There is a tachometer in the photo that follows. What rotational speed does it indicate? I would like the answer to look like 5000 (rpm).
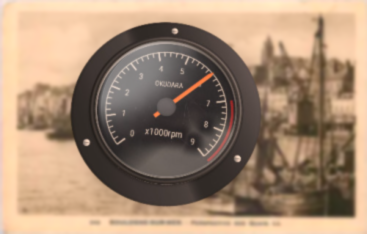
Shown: 6000 (rpm)
